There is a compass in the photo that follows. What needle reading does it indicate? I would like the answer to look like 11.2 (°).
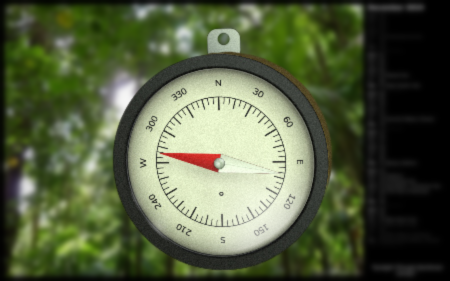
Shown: 280 (°)
